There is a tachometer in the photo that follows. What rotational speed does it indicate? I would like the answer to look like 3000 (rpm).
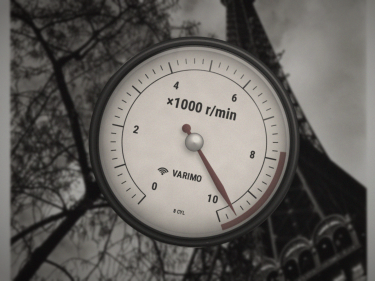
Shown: 9600 (rpm)
